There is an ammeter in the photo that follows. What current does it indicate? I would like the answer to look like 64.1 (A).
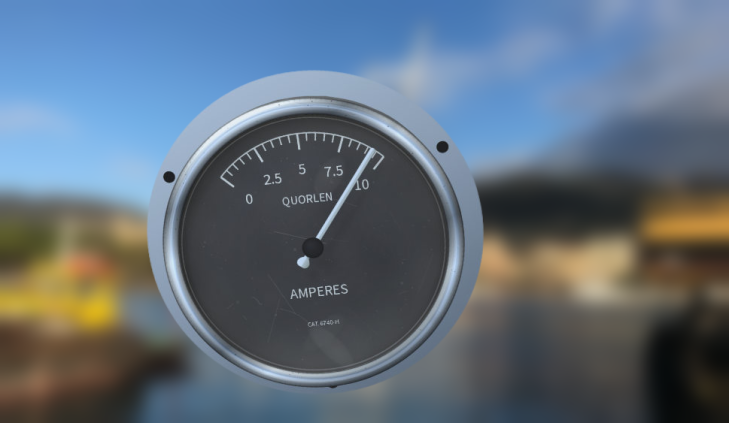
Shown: 9.25 (A)
